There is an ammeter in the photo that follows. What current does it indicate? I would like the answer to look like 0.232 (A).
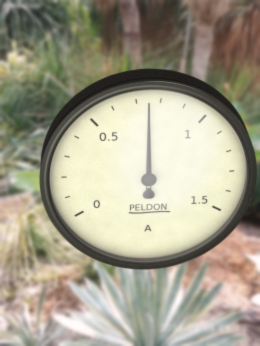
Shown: 0.75 (A)
